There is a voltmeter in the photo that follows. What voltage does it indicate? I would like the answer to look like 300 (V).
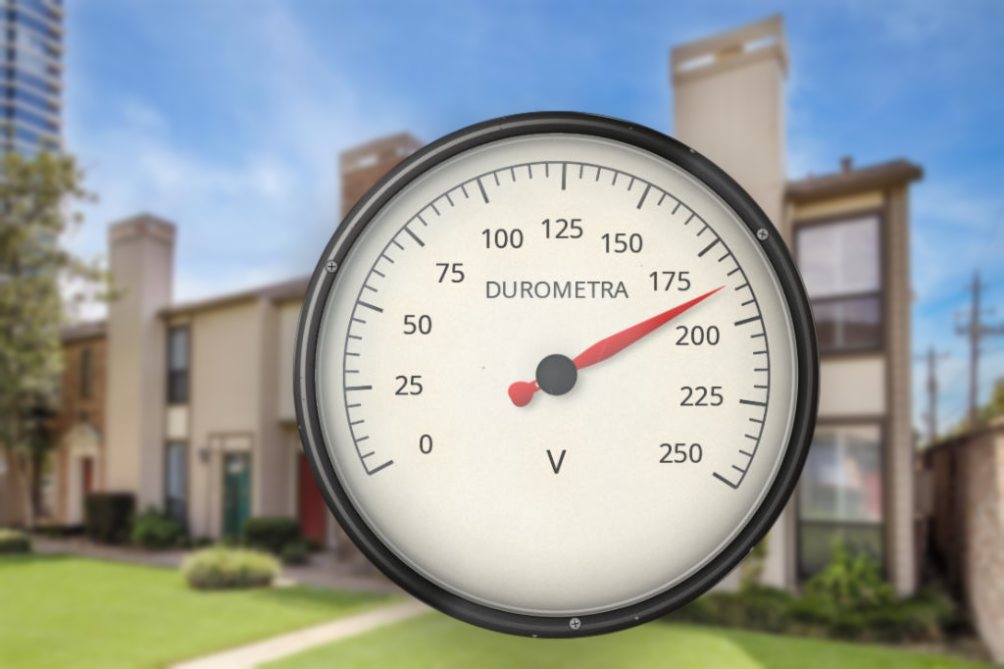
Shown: 187.5 (V)
